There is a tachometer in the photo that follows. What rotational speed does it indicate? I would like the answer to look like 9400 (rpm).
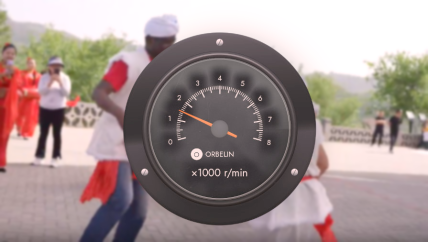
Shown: 1500 (rpm)
